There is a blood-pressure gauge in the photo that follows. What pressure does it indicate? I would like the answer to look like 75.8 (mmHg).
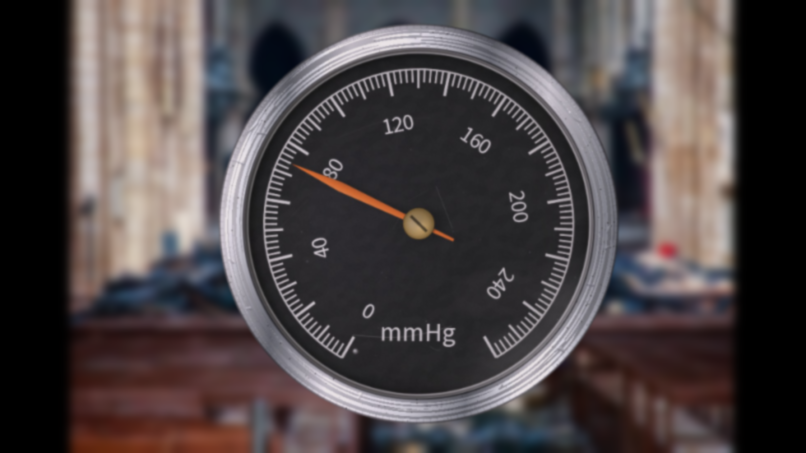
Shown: 74 (mmHg)
